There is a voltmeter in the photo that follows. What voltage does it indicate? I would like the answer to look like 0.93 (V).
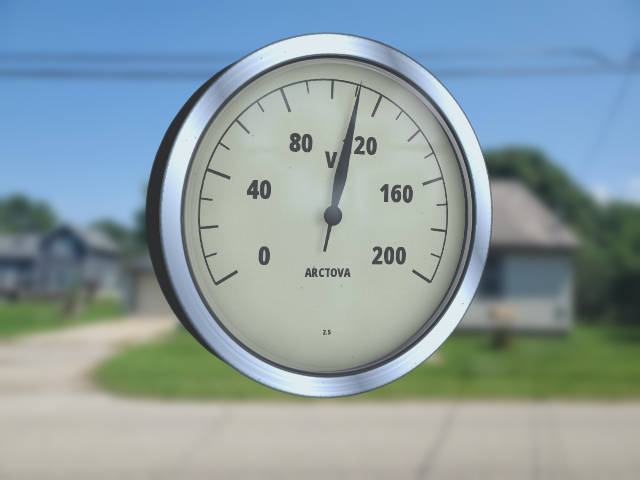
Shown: 110 (V)
